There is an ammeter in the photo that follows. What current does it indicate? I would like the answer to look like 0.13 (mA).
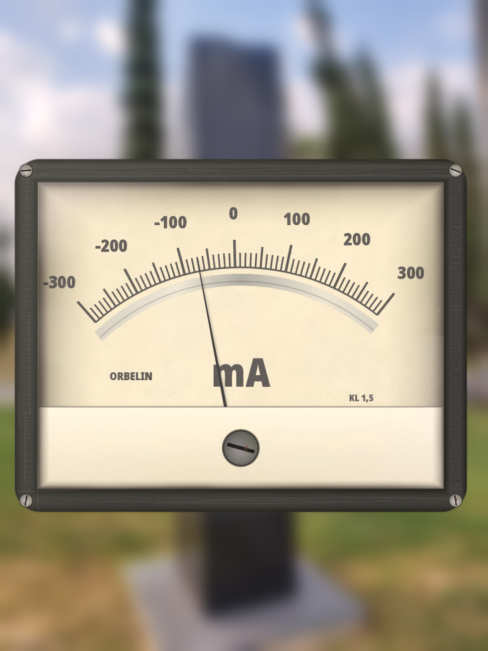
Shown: -70 (mA)
